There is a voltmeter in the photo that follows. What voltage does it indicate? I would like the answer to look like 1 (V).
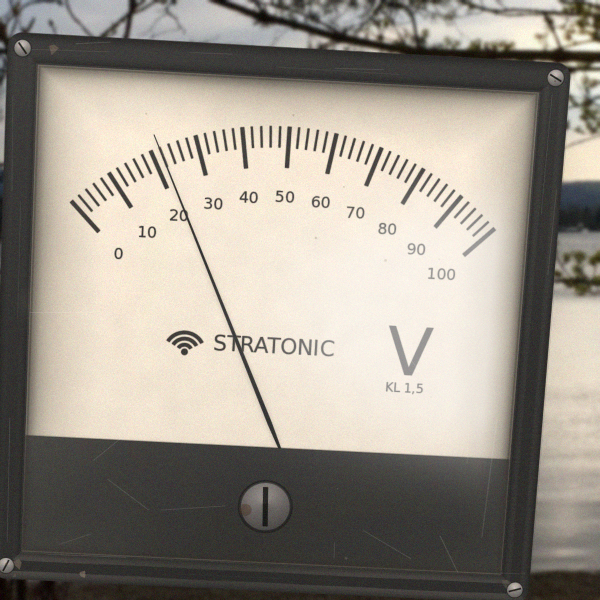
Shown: 22 (V)
